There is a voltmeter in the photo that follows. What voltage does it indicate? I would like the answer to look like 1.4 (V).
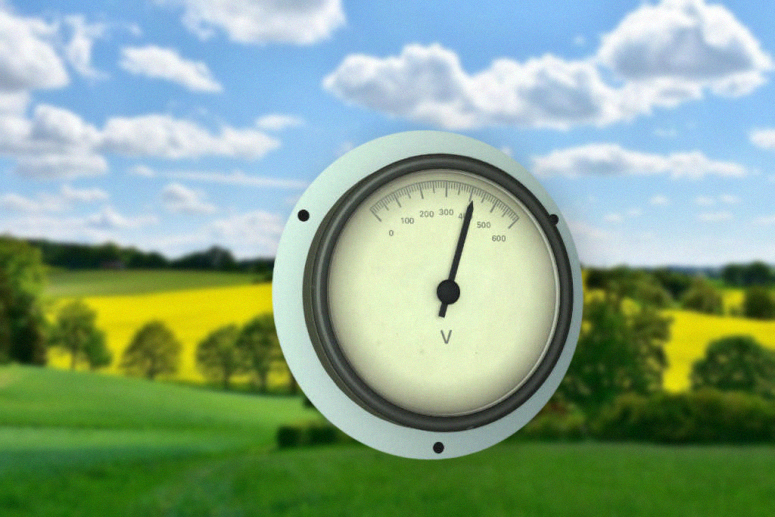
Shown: 400 (V)
